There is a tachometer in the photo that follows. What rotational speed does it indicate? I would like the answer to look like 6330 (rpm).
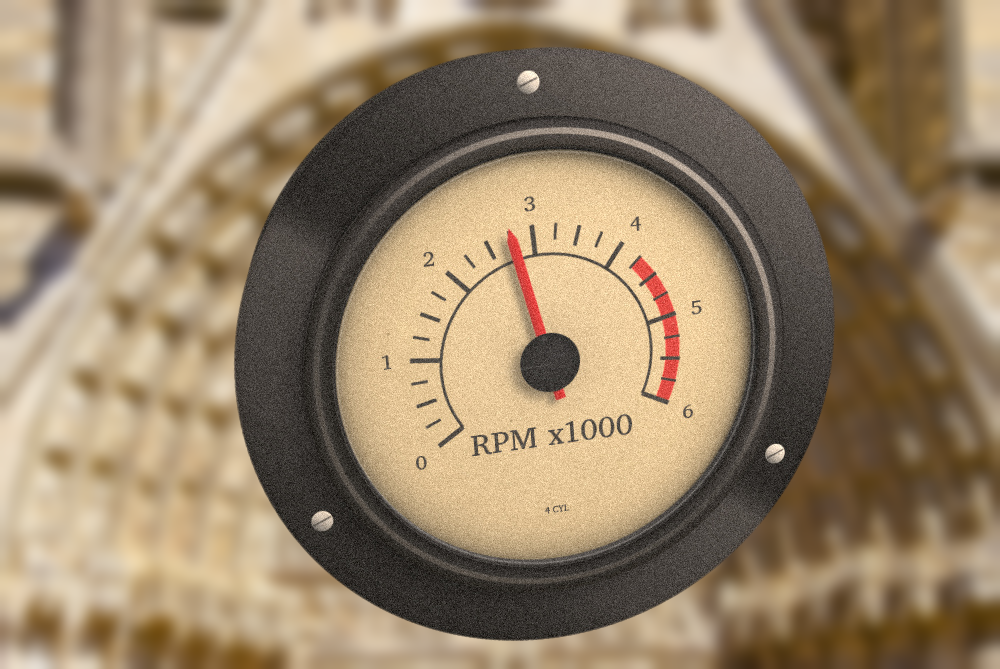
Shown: 2750 (rpm)
